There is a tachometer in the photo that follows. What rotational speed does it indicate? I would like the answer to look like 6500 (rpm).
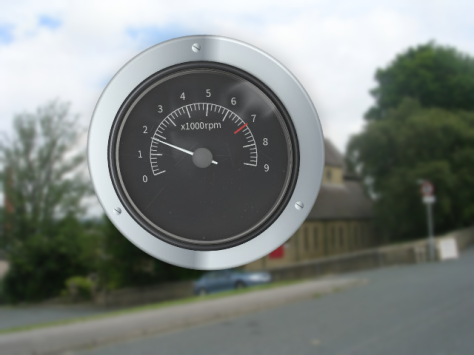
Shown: 1800 (rpm)
